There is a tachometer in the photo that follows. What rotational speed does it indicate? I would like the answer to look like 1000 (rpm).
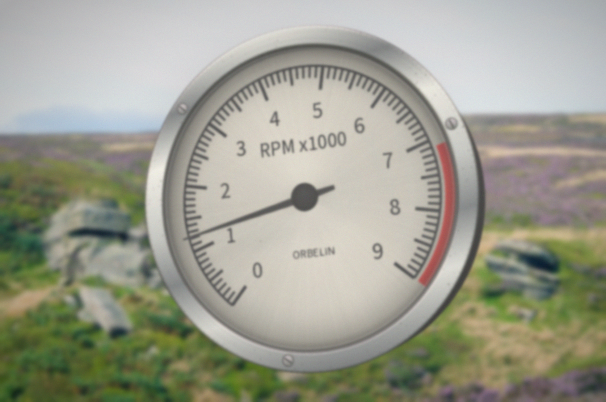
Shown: 1200 (rpm)
